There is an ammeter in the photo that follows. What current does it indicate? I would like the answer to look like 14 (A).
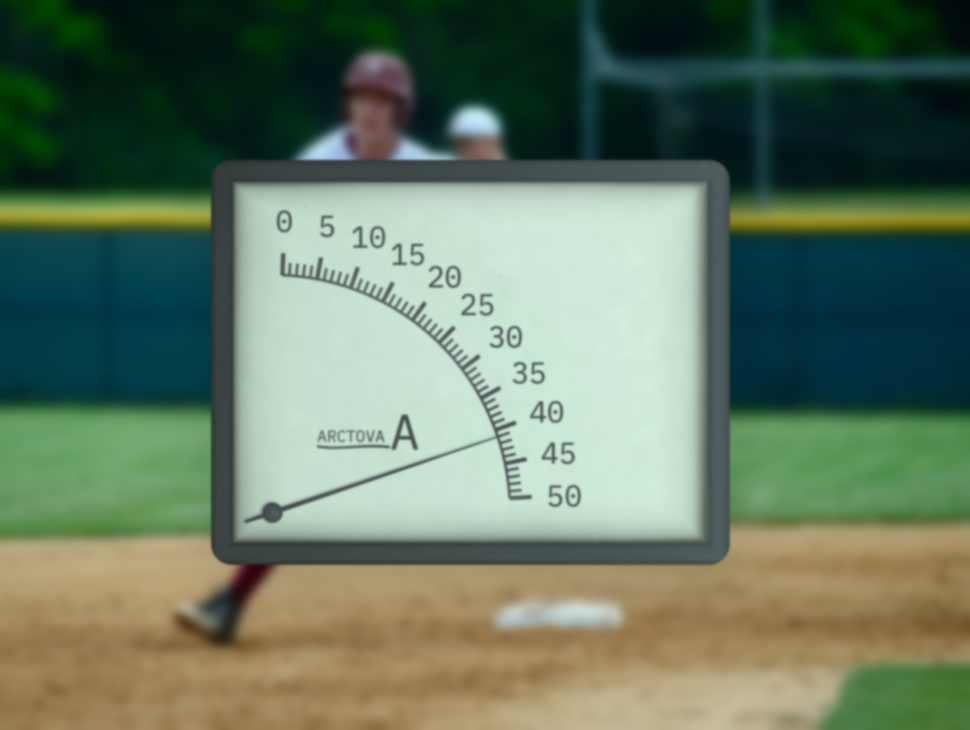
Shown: 41 (A)
